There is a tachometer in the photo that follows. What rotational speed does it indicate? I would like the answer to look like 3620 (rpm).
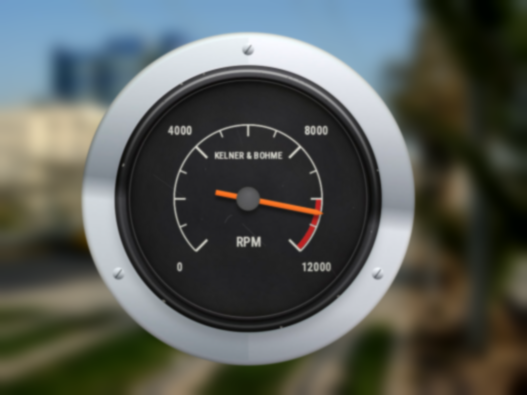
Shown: 10500 (rpm)
